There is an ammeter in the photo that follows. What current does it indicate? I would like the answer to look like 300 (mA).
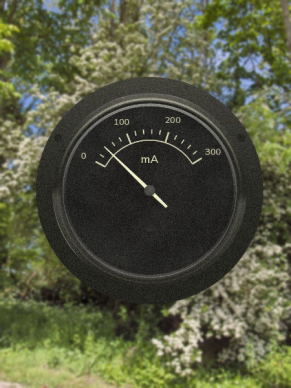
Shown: 40 (mA)
